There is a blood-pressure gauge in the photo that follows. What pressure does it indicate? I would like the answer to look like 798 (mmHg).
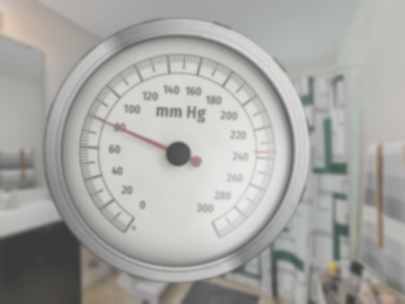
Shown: 80 (mmHg)
